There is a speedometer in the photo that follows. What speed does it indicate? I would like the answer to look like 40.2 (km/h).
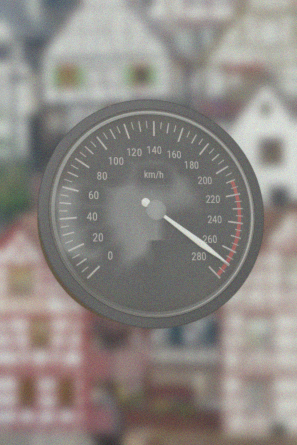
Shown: 270 (km/h)
